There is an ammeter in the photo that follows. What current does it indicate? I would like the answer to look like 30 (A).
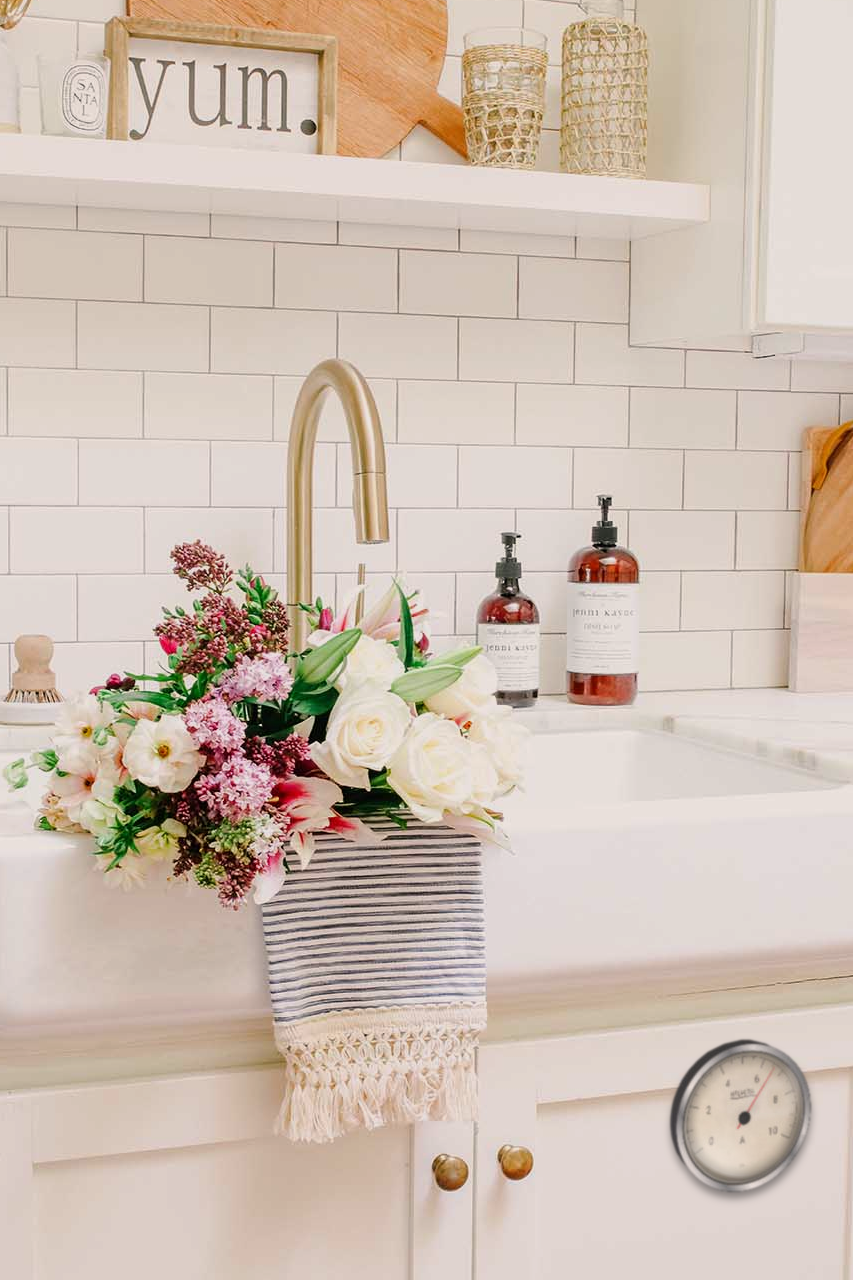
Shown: 6.5 (A)
